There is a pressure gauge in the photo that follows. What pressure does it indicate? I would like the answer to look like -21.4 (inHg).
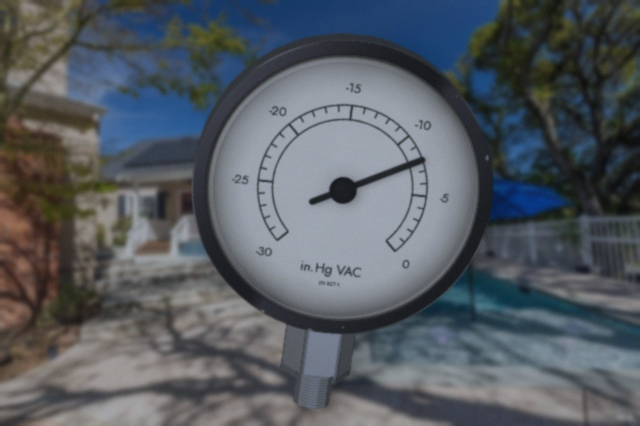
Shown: -8 (inHg)
